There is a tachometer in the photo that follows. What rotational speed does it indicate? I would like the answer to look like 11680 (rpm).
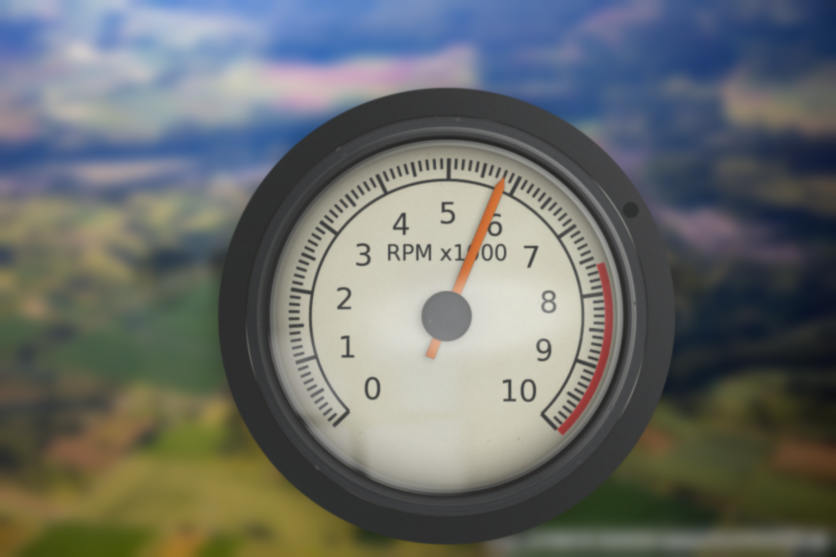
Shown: 5800 (rpm)
